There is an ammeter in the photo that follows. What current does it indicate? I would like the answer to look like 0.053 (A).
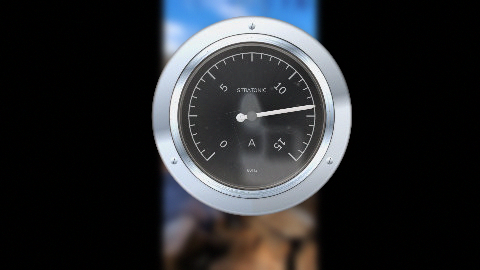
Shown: 12 (A)
